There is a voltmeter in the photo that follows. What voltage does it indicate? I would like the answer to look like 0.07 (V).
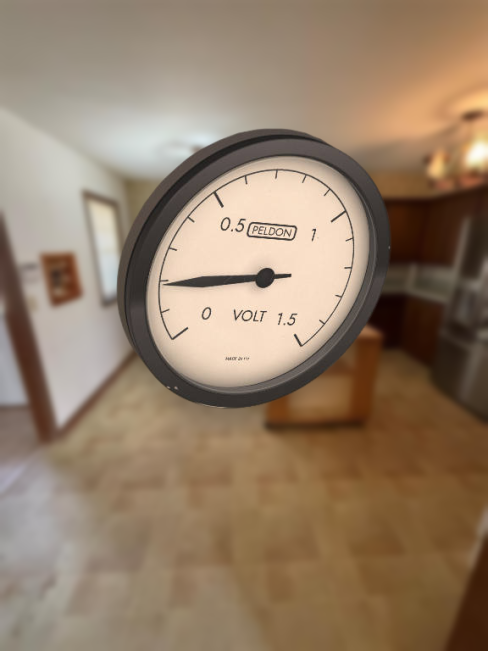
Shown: 0.2 (V)
